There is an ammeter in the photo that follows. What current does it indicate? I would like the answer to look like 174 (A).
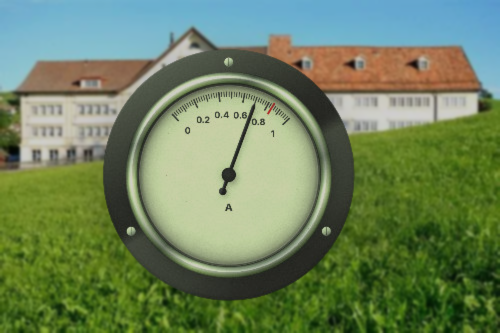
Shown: 0.7 (A)
